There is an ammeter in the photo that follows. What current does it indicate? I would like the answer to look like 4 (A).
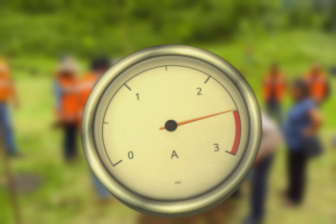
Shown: 2.5 (A)
